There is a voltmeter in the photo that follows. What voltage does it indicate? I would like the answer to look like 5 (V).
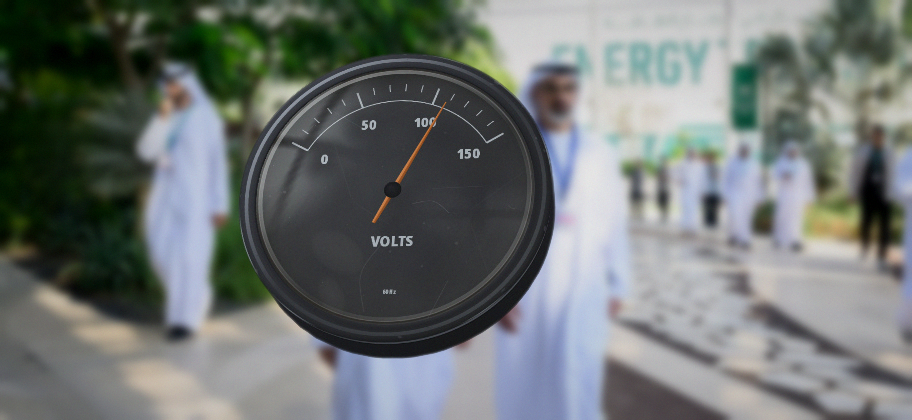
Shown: 110 (V)
